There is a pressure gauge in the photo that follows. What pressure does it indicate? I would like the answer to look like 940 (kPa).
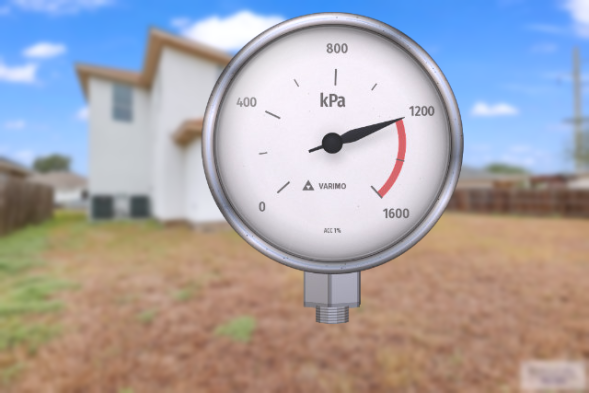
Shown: 1200 (kPa)
